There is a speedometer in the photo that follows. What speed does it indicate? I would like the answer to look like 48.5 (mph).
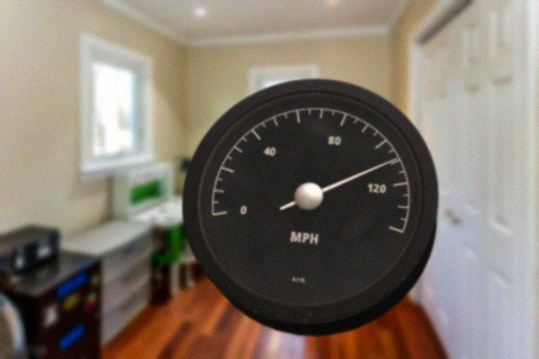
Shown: 110 (mph)
